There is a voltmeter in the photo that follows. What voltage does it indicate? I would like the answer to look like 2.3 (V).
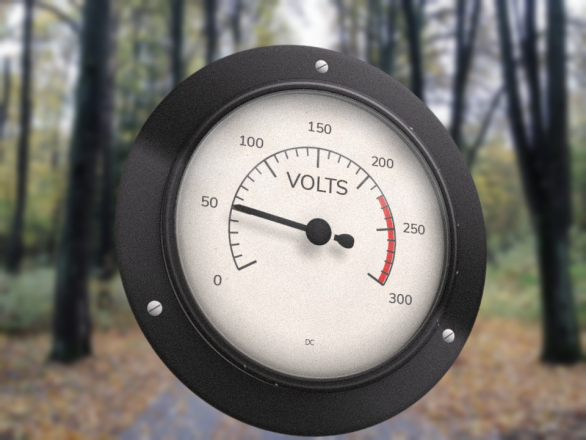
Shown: 50 (V)
